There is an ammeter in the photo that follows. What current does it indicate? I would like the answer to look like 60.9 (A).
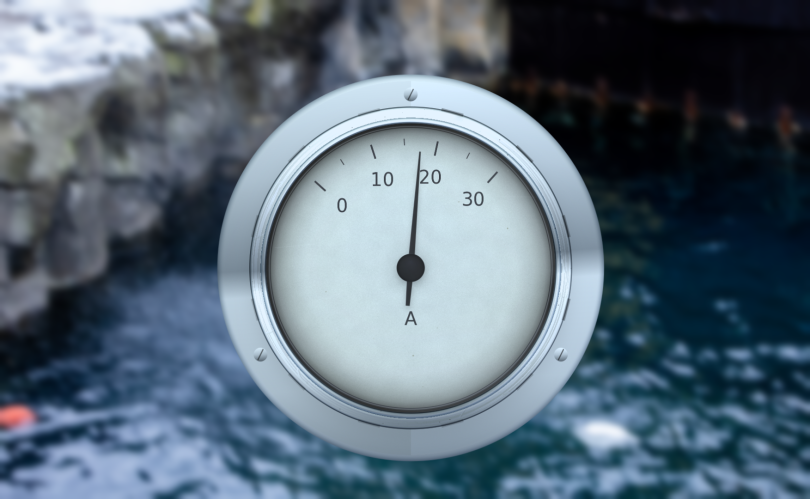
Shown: 17.5 (A)
